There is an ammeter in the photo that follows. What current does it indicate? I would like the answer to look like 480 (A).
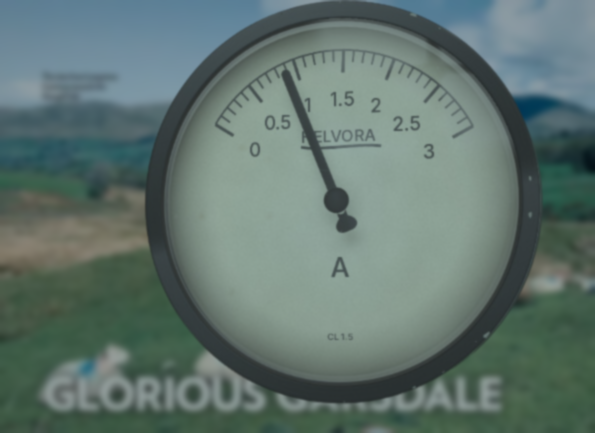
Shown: 0.9 (A)
